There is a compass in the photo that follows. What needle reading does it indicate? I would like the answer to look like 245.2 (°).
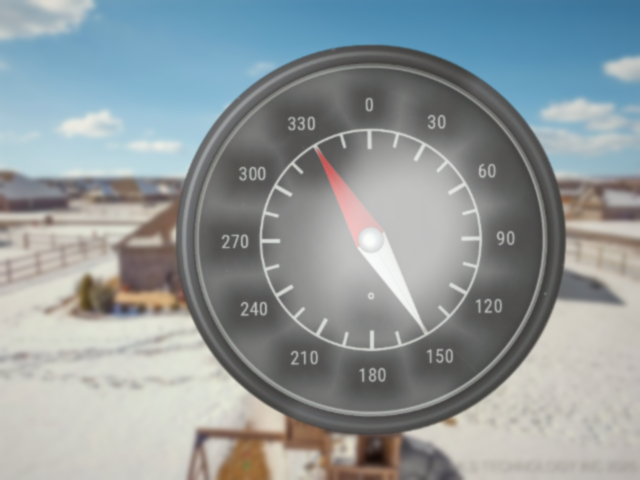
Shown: 330 (°)
